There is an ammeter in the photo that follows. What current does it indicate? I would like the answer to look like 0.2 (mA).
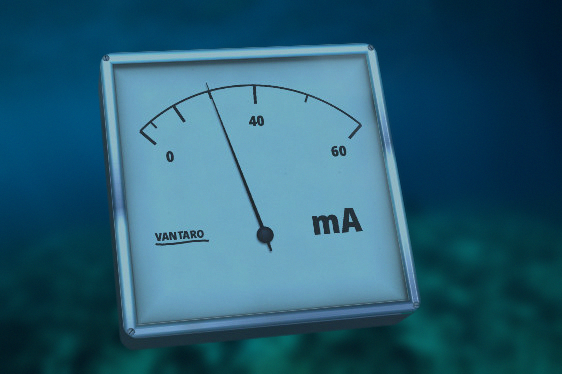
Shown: 30 (mA)
